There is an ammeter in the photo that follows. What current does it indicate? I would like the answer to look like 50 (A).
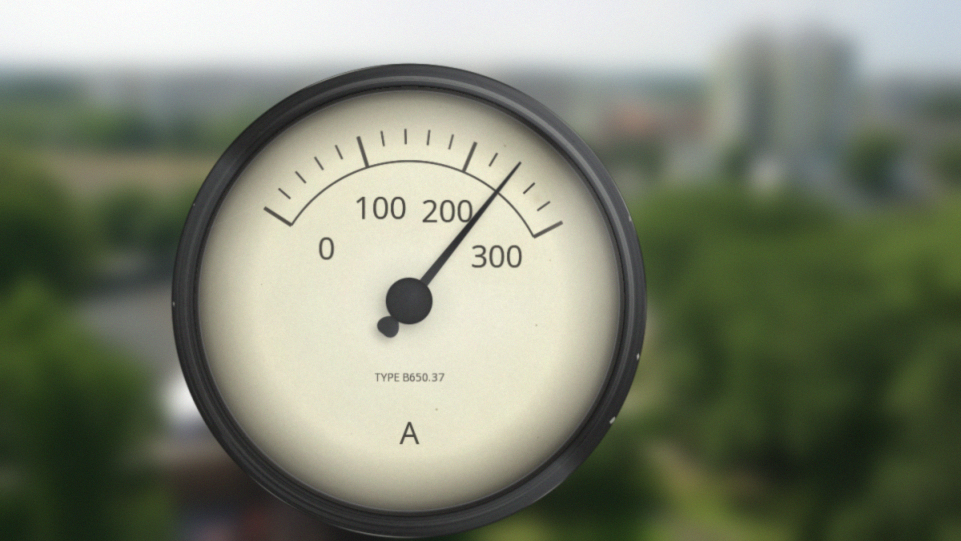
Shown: 240 (A)
